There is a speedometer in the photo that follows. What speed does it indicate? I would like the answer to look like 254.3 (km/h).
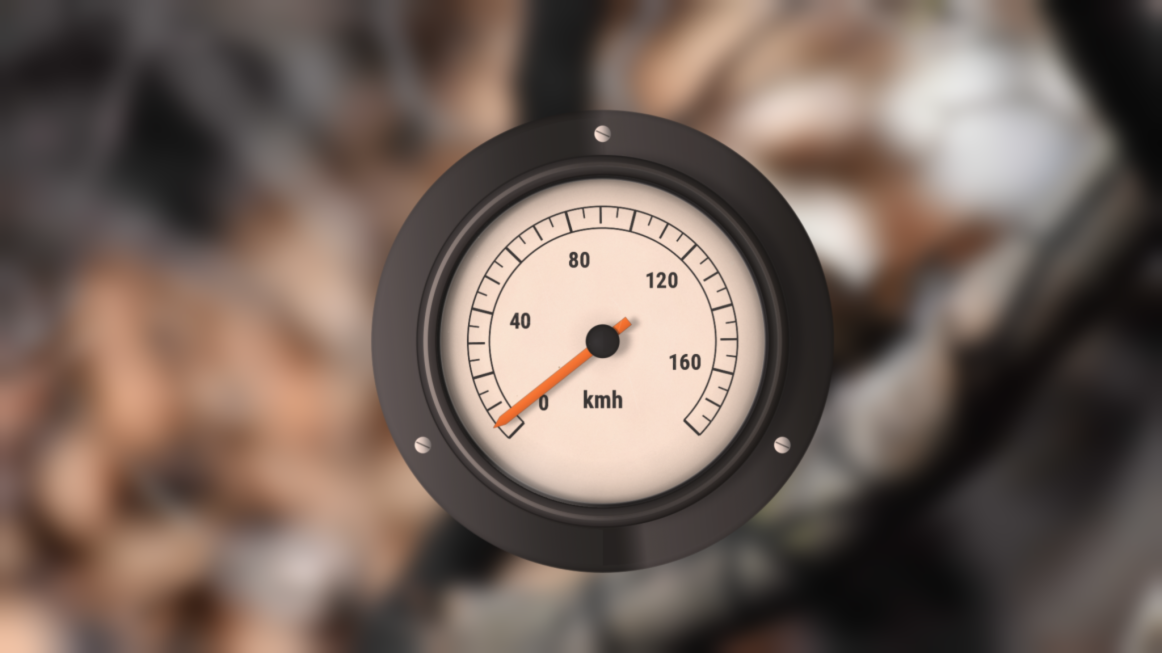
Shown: 5 (km/h)
